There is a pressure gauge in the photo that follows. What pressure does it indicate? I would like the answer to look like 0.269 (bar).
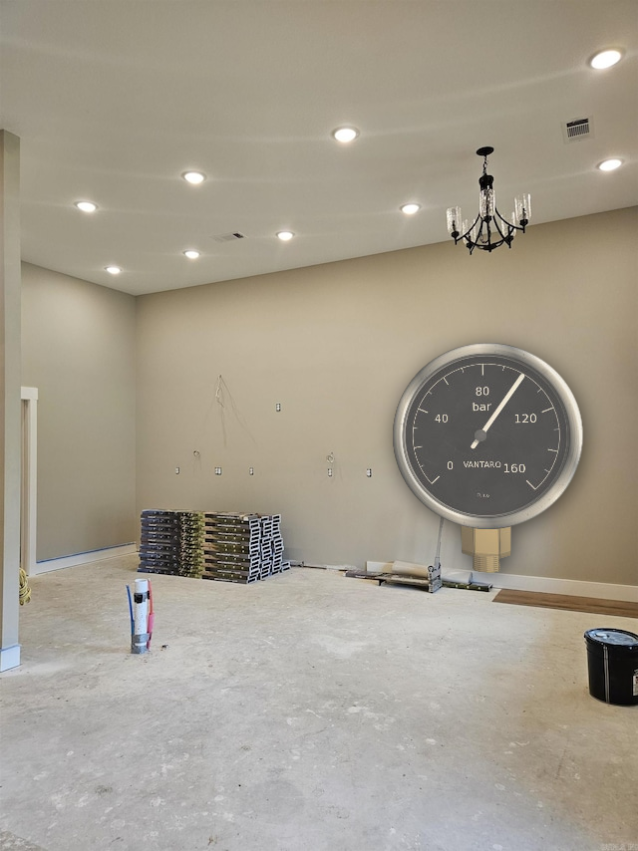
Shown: 100 (bar)
